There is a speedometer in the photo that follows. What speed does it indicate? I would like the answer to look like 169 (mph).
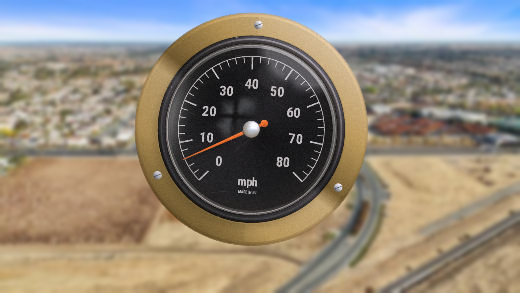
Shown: 6 (mph)
